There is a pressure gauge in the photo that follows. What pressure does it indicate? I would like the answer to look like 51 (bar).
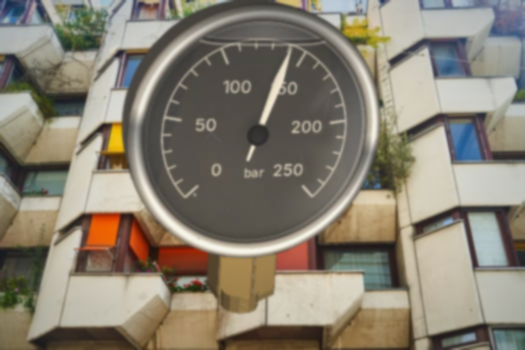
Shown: 140 (bar)
